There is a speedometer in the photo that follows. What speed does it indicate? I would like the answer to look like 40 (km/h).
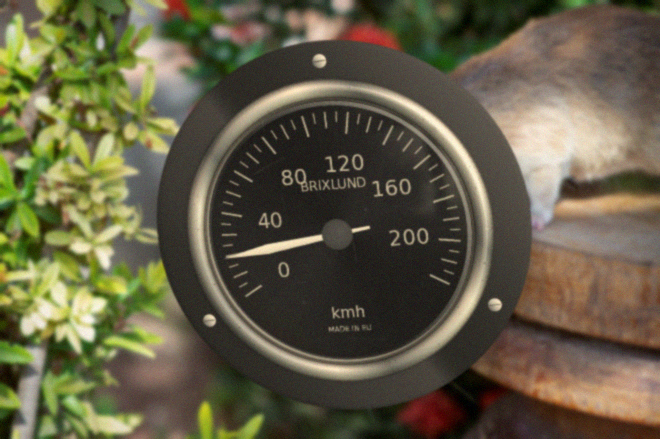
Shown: 20 (km/h)
